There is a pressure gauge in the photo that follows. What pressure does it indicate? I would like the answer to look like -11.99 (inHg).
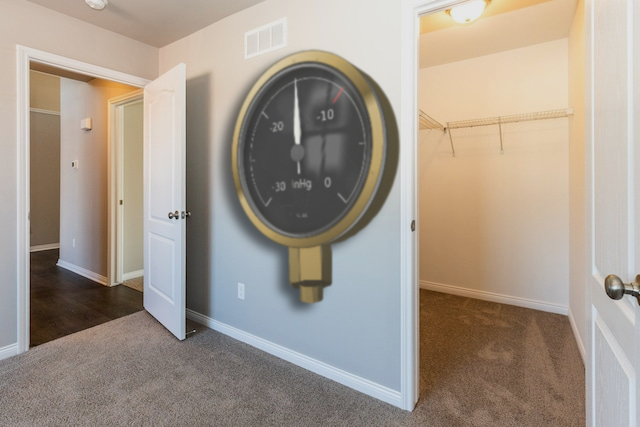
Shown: -15 (inHg)
